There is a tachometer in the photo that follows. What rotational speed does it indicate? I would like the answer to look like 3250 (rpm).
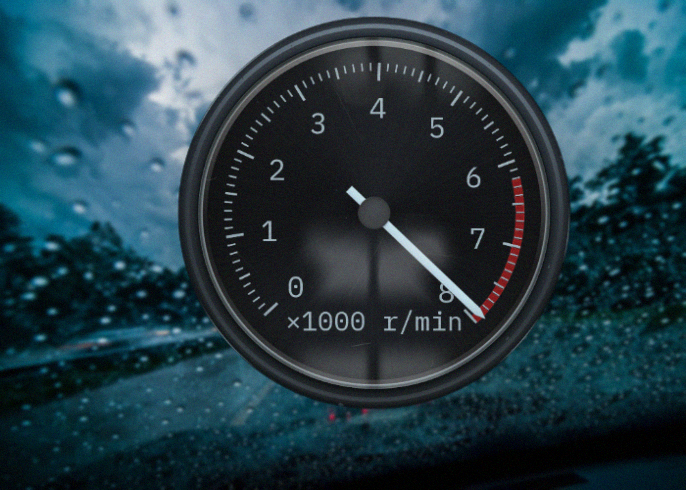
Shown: 7900 (rpm)
